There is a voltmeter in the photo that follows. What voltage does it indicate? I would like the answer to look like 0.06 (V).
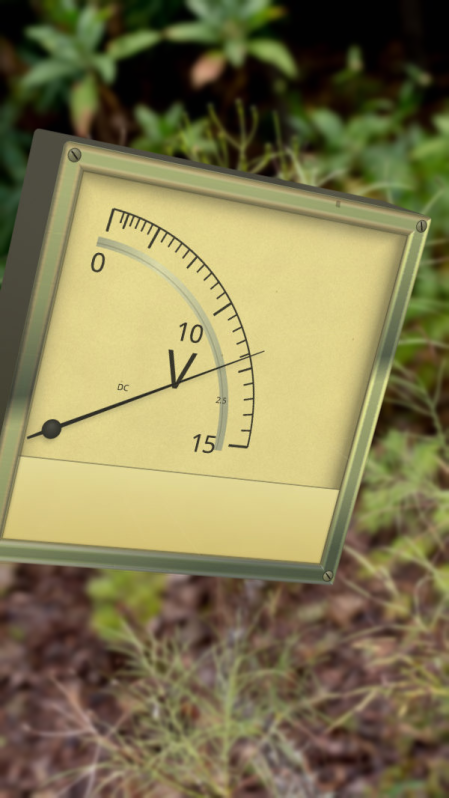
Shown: 12 (V)
